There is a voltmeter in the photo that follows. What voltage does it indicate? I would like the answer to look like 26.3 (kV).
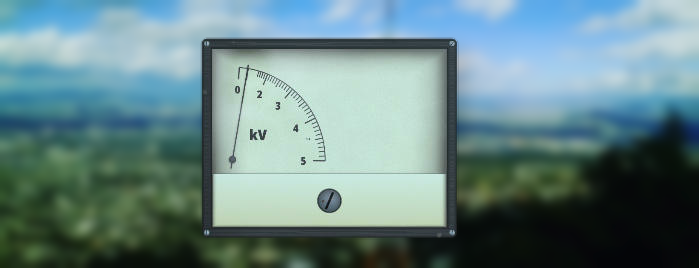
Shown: 1 (kV)
